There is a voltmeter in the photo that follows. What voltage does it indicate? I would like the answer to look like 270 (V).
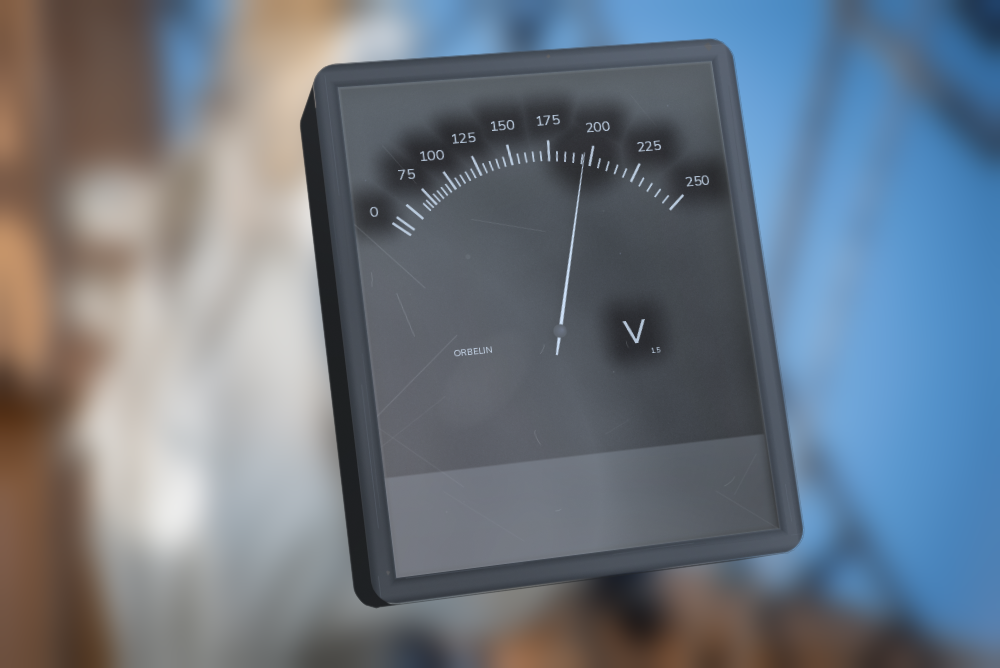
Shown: 195 (V)
